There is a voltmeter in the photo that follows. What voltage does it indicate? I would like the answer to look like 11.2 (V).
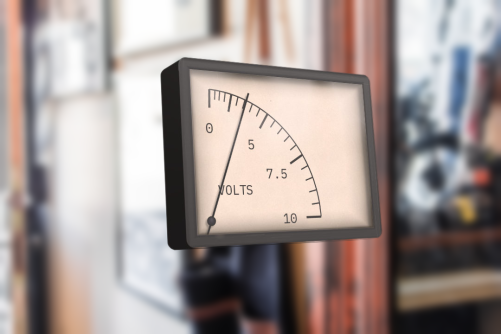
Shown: 3.5 (V)
